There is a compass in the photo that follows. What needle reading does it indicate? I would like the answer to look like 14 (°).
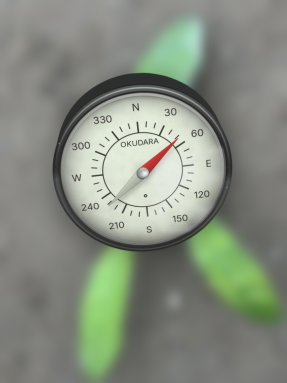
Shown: 50 (°)
